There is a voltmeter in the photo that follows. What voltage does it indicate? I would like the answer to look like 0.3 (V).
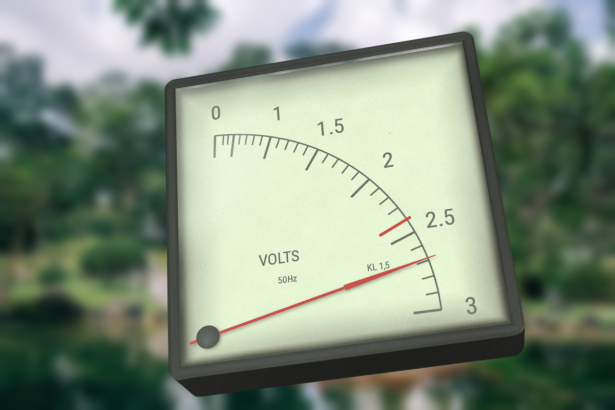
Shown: 2.7 (V)
